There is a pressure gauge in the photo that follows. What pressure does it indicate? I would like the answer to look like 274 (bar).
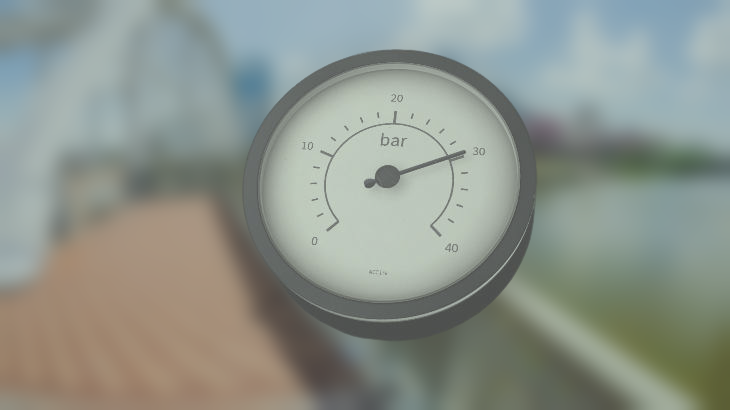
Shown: 30 (bar)
